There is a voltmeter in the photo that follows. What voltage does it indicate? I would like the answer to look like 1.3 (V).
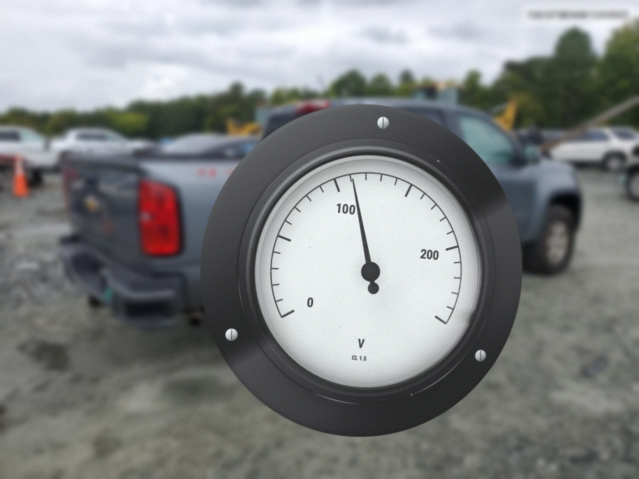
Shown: 110 (V)
